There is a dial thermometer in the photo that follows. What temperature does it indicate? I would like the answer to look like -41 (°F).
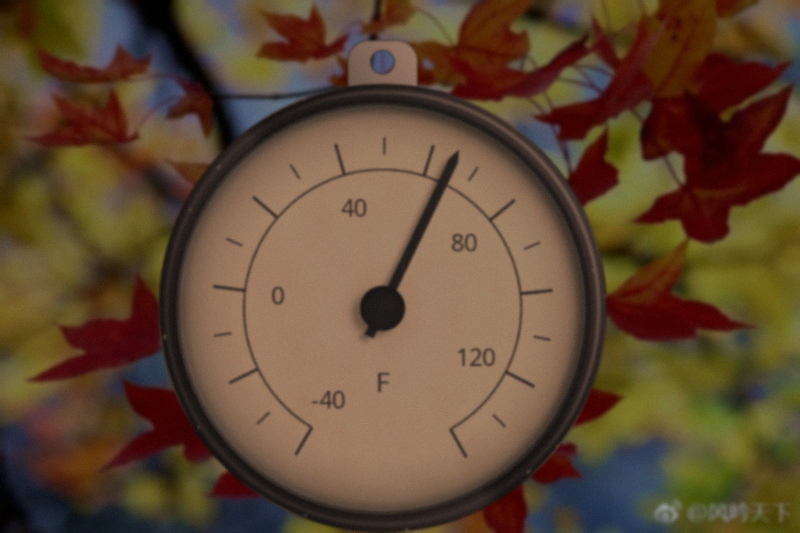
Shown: 65 (°F)
